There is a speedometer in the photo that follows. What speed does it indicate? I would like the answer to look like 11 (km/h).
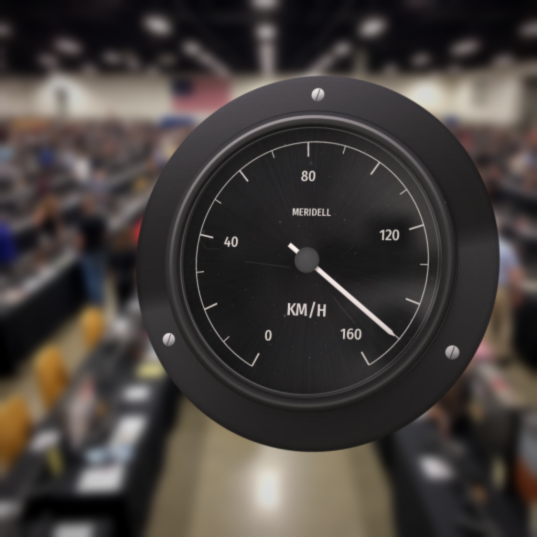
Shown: 150 (km/h)
